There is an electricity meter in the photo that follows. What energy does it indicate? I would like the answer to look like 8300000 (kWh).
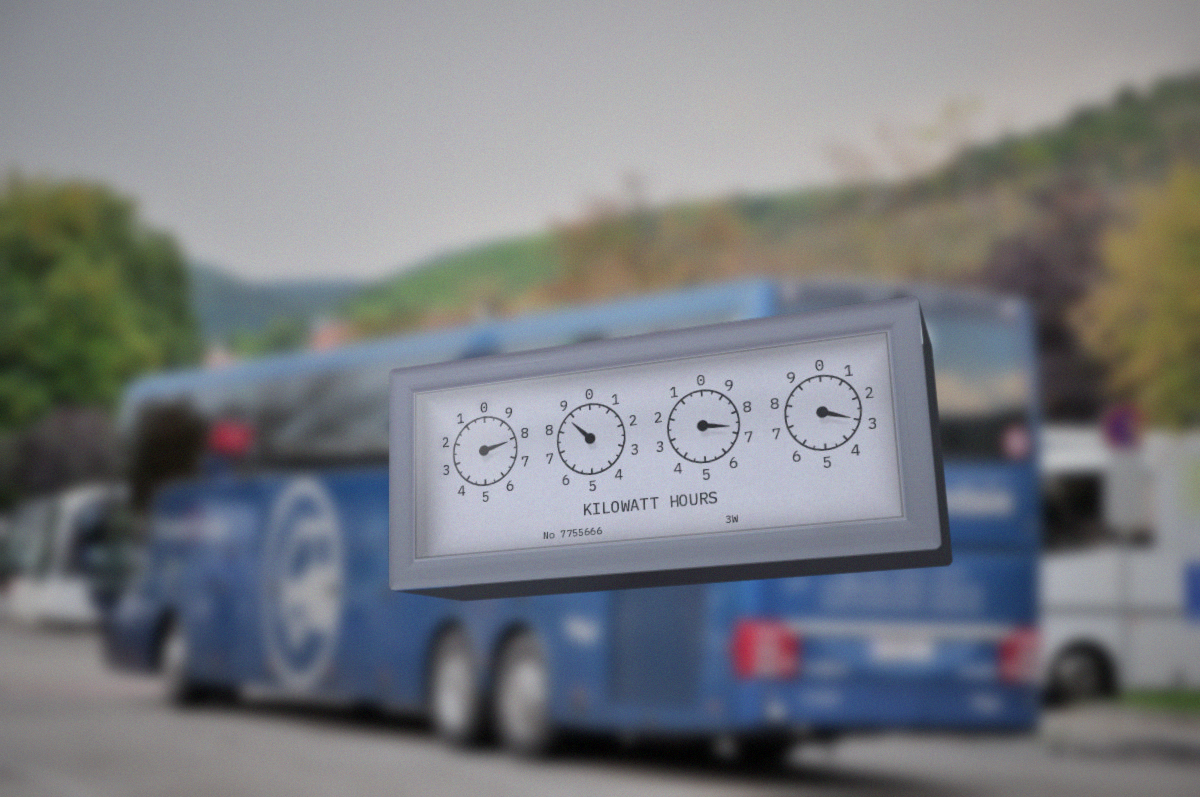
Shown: 7873 (kWh)
